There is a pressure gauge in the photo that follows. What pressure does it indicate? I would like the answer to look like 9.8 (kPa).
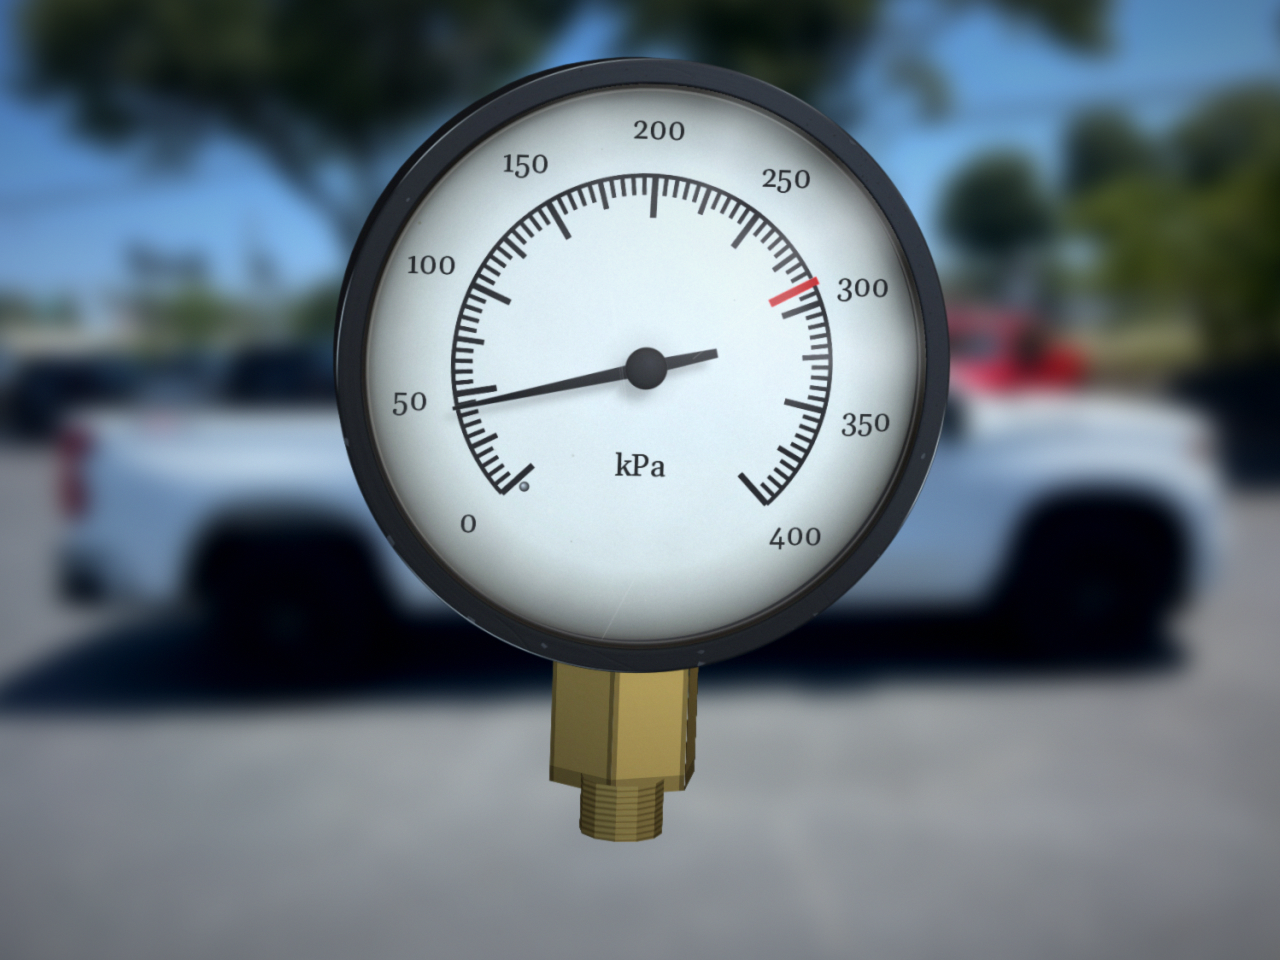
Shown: 45 (kPa)
